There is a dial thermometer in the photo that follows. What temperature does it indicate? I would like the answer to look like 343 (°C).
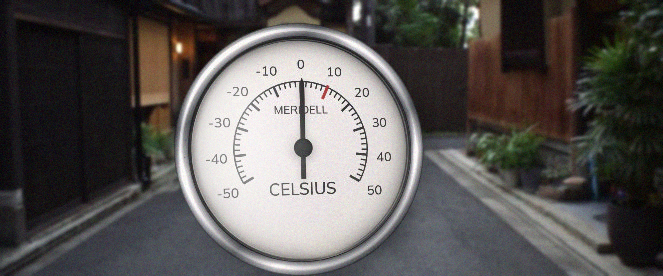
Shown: 0 (°C)
